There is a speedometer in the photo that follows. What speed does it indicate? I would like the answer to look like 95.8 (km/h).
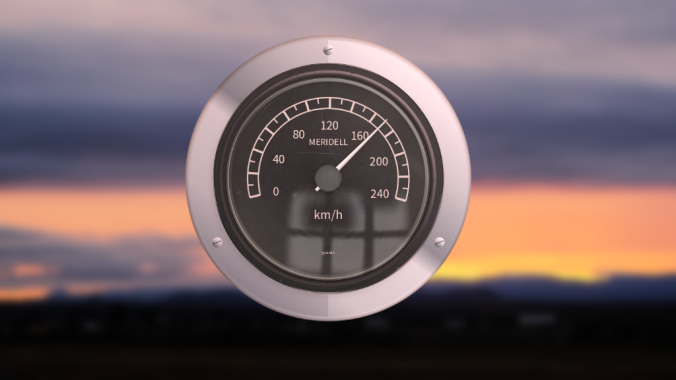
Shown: 170 (km/h)
